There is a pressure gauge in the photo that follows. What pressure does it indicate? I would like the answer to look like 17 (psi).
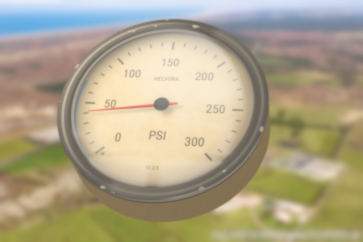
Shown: 40 (psi)
